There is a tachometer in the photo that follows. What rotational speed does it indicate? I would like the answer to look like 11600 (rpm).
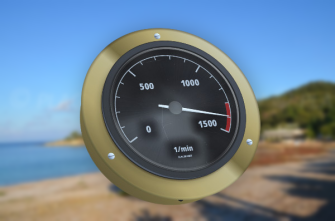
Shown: 1400 (rpm)
